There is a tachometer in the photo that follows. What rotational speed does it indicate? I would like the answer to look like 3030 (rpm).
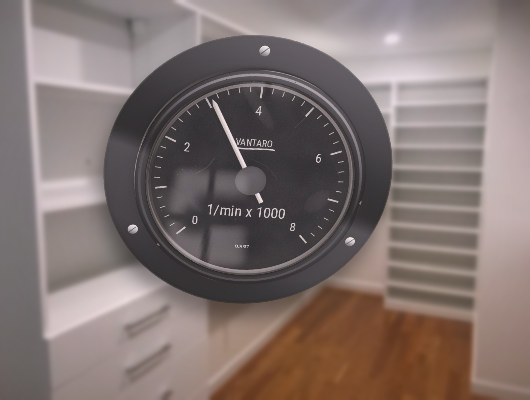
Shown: 3100 (rpm)
